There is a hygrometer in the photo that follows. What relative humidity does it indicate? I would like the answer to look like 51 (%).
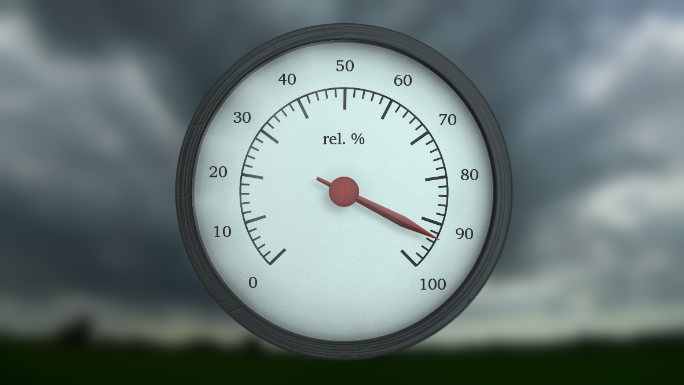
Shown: 93 (%)
